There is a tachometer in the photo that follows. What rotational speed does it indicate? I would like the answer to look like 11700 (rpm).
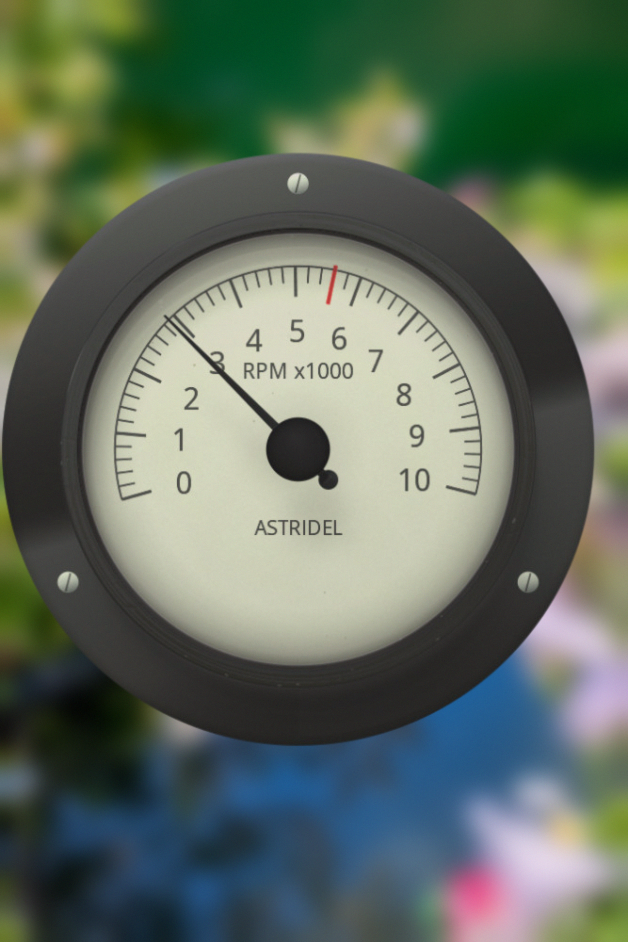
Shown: 2900 (rpm)
